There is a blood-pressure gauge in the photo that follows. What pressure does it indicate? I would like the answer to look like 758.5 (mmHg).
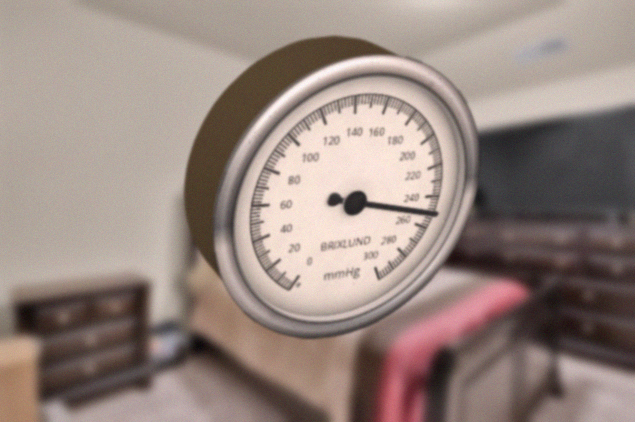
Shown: 250 (mmHg)
